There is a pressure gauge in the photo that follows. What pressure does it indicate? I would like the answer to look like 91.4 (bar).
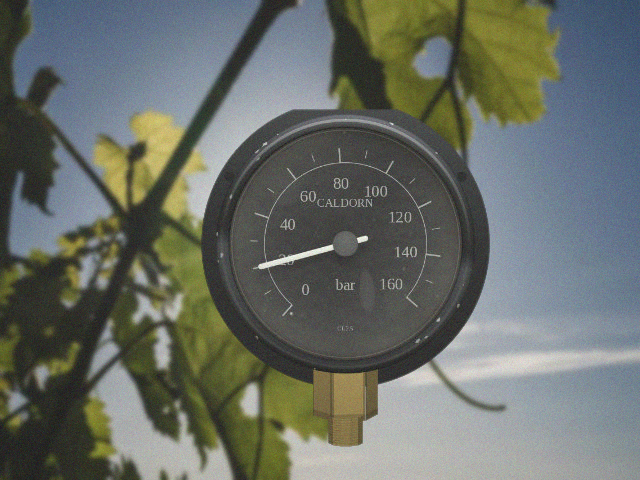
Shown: 20 (bar)
